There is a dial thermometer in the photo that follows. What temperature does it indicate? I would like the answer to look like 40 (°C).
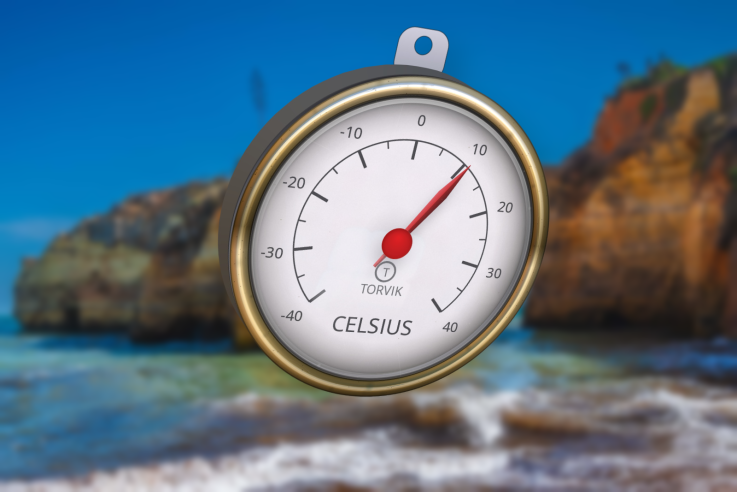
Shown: 10 (°C)
